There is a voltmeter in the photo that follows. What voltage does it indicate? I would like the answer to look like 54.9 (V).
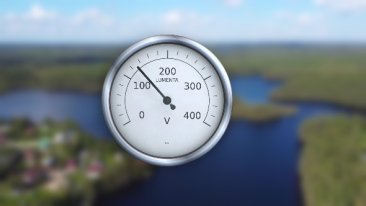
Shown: 130 (V)
